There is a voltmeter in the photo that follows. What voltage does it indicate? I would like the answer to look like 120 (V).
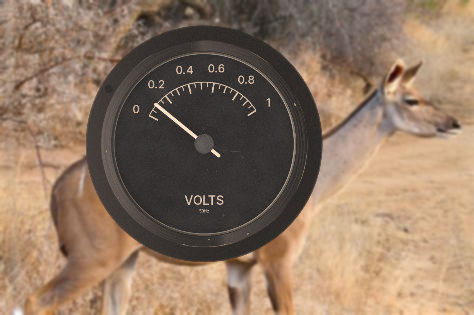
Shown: 0.1 (V)
